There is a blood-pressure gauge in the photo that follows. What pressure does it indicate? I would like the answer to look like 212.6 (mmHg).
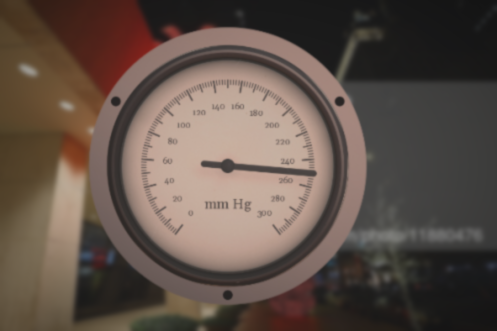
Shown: 250 (mmHg)
